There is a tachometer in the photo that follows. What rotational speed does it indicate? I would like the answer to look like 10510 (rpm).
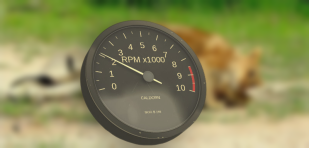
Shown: 2000 (rpm)
